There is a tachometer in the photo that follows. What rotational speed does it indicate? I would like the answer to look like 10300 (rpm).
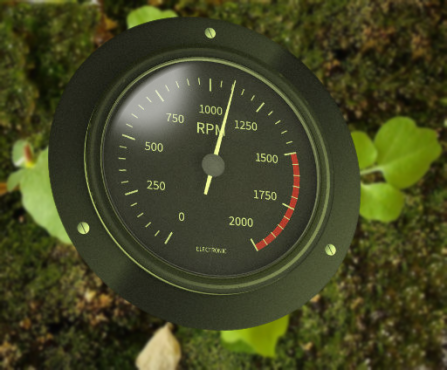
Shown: 1100 (rpm)
